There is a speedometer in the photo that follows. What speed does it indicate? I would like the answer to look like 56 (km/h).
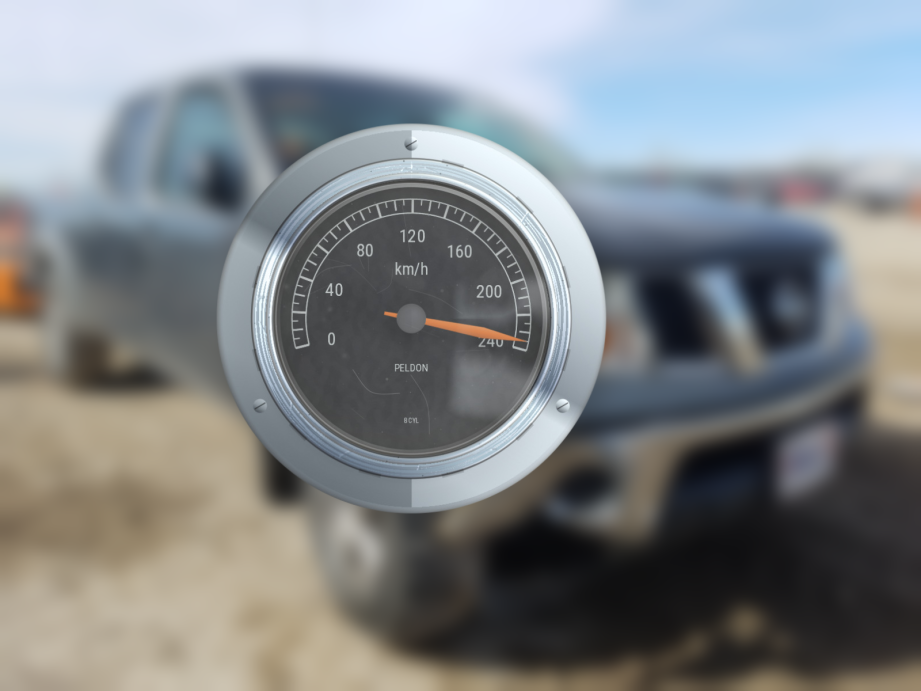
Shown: 235 (km/h)
